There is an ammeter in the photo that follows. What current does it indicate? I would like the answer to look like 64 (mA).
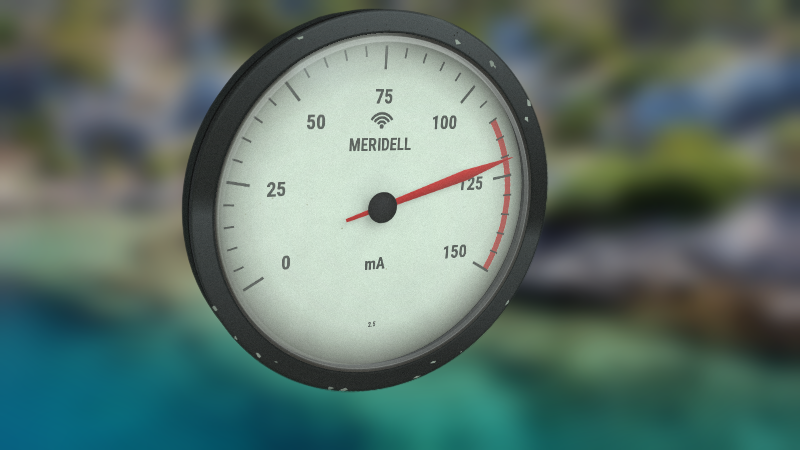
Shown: 120 (mA)
